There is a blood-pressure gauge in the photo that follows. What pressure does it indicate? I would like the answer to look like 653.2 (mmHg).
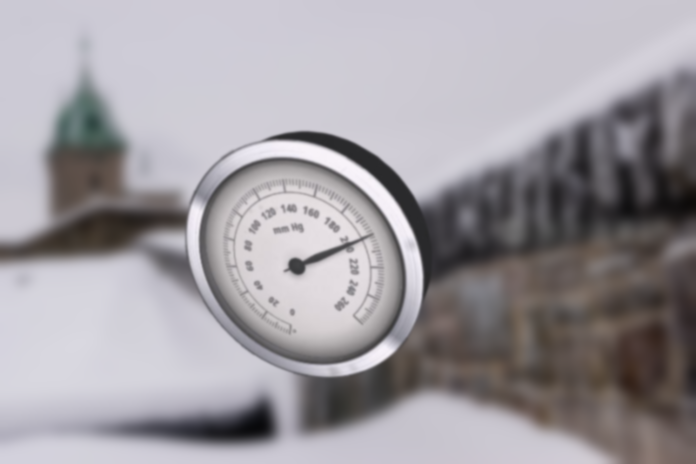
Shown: 200 (mmHg)
